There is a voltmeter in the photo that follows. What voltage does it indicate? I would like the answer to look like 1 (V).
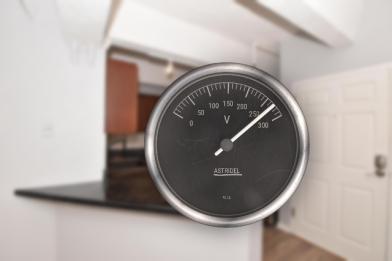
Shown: 270 (V)
